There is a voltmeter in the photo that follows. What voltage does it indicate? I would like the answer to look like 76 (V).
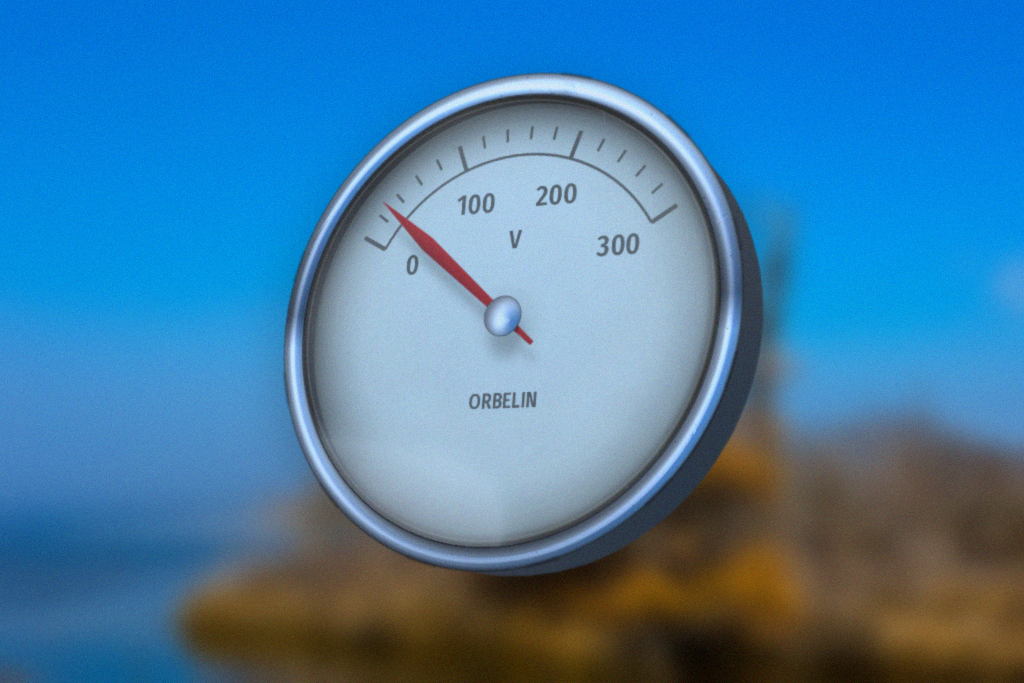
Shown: 30 (V)
